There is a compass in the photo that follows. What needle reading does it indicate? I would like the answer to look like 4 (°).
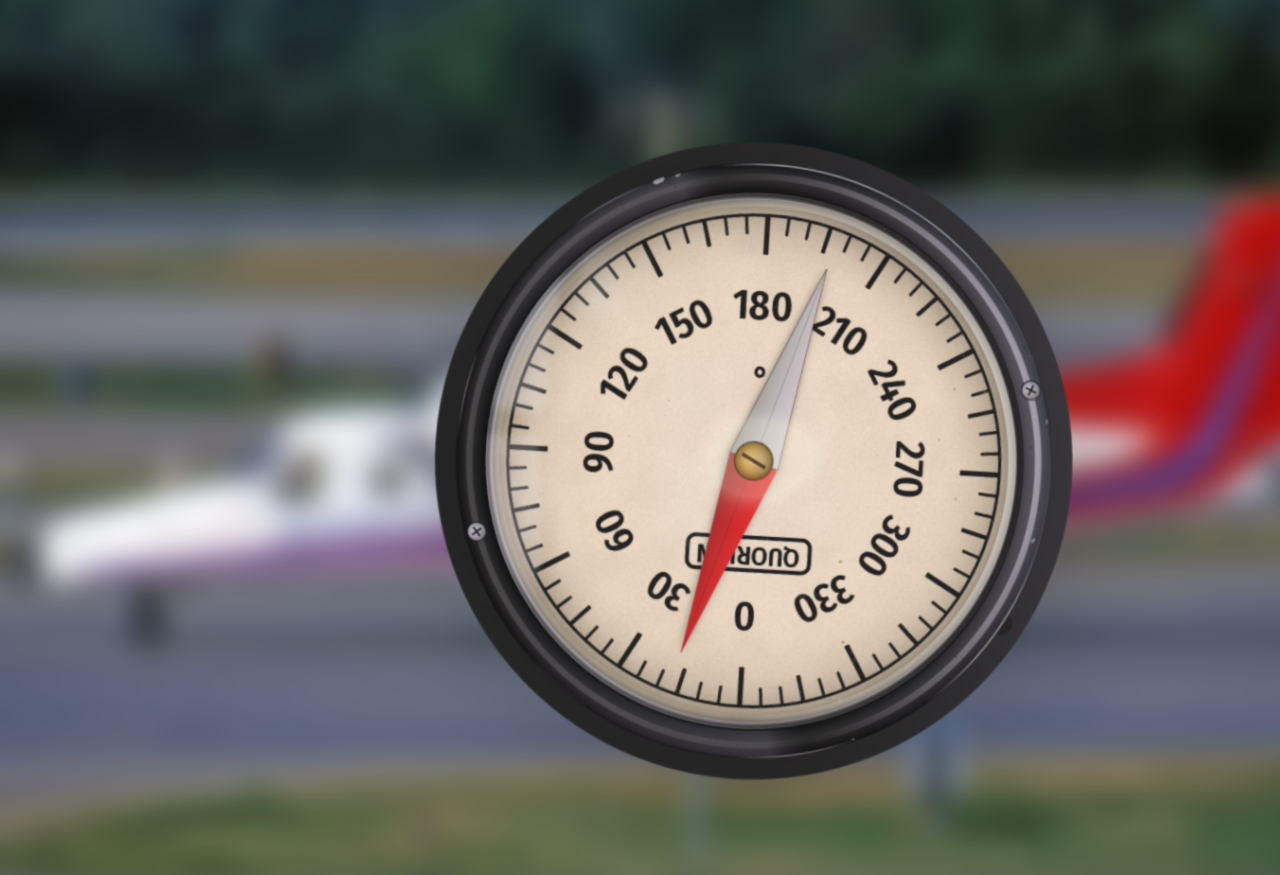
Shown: 17.5 (°)
